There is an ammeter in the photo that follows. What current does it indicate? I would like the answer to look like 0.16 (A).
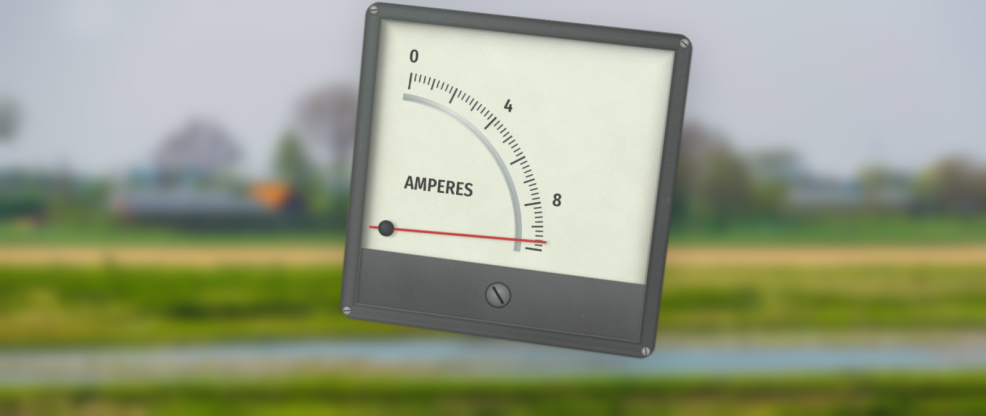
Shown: 9.6 (A)
